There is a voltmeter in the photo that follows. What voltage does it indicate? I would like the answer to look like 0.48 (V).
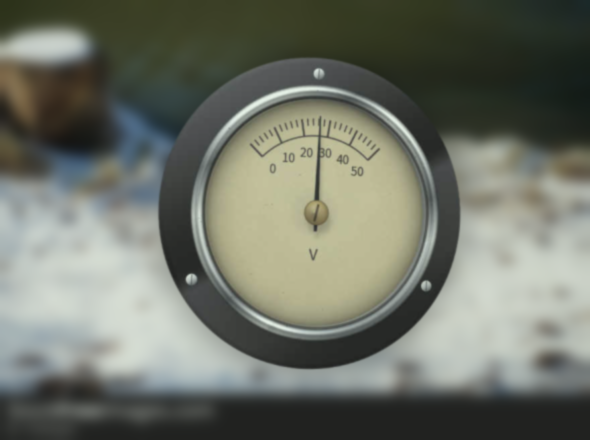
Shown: 26 (V)
